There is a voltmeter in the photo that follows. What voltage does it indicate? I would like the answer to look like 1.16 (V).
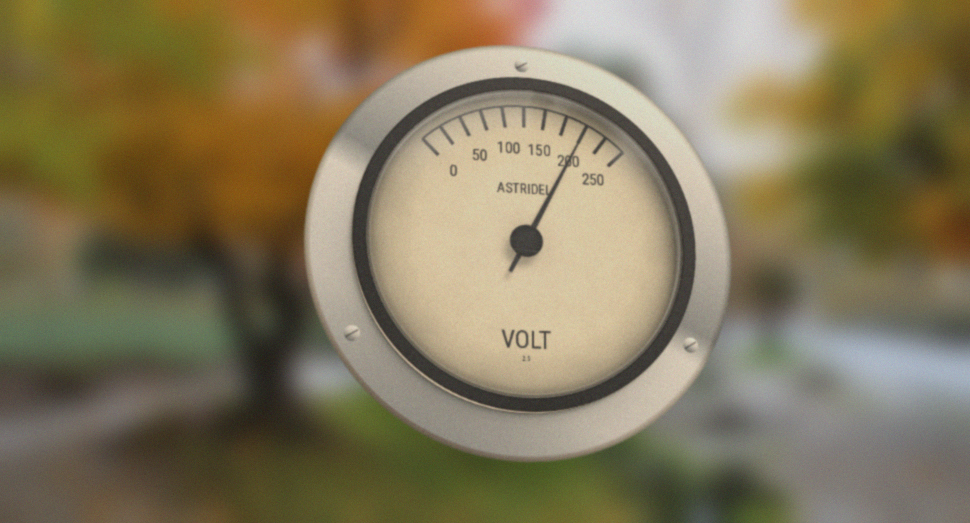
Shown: 200 (V)
